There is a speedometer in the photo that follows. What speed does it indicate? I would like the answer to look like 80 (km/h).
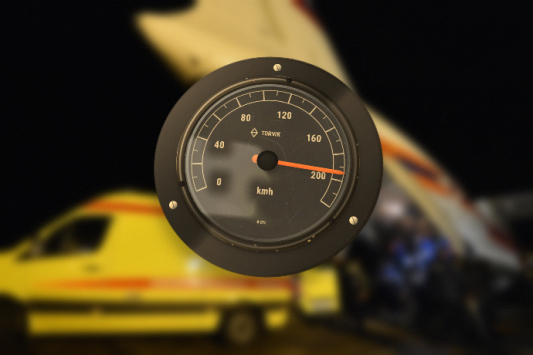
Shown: 195 (km/h)
